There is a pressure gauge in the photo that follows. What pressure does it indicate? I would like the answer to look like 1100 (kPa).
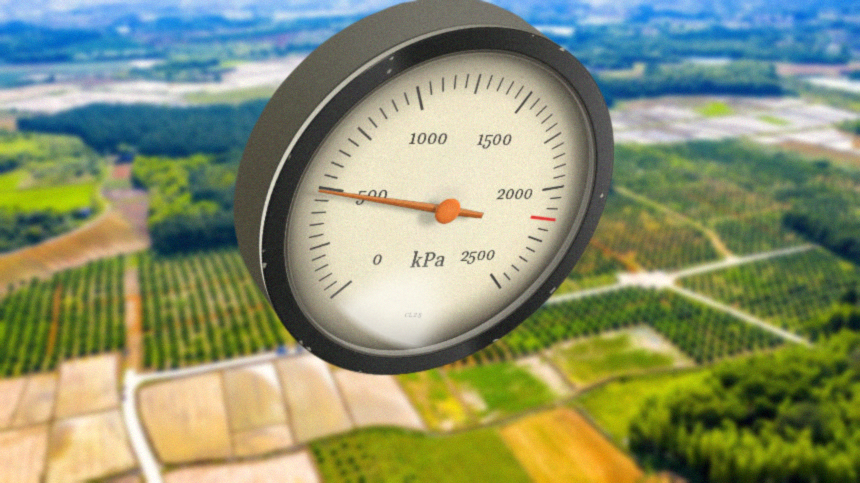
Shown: 500 (kPa)
